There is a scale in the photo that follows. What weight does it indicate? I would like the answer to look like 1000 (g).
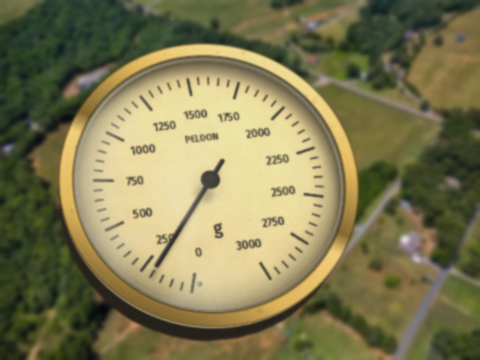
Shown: 200 (g)
